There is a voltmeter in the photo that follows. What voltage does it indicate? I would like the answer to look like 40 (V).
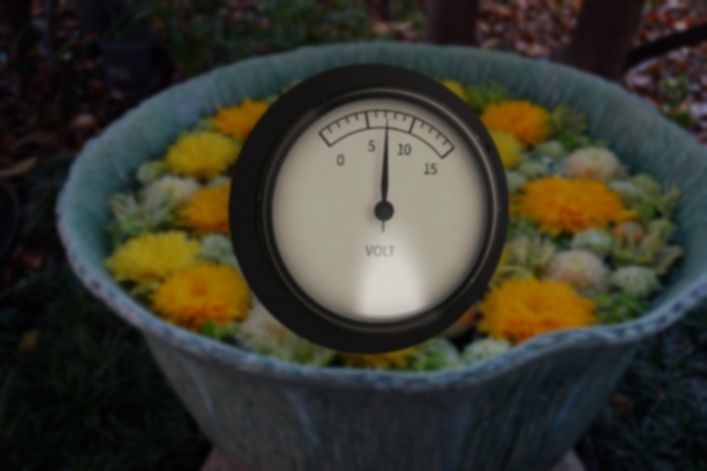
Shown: 7 (V)
